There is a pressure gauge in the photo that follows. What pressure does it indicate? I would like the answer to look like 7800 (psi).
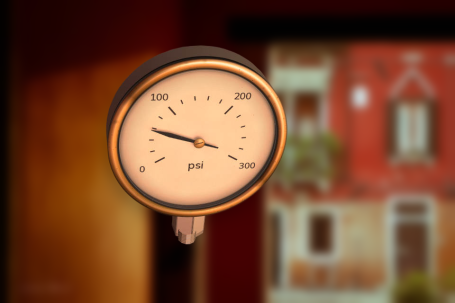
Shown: 60 (psi)
